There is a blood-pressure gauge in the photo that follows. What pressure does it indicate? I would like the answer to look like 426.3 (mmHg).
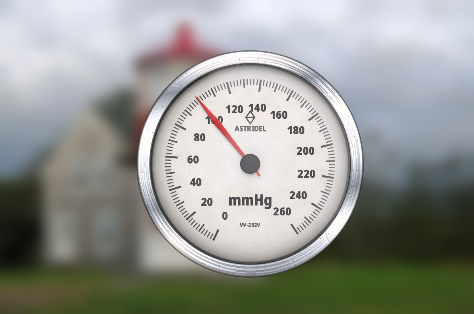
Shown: 100 (mmHg)
